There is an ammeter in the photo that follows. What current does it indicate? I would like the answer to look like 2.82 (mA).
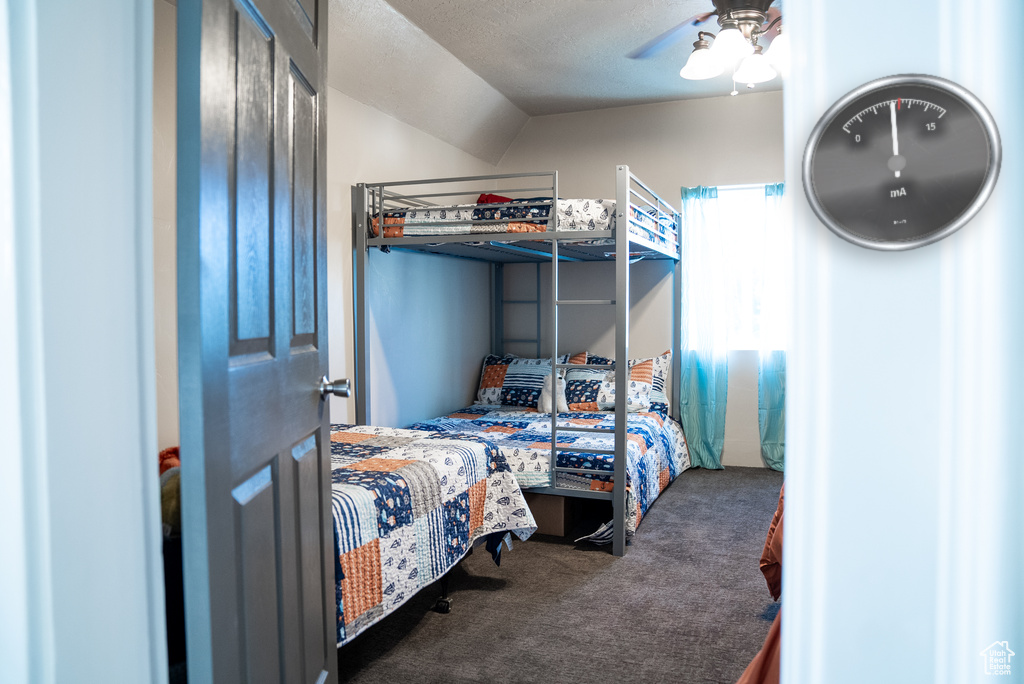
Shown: 7.5 (mA)
